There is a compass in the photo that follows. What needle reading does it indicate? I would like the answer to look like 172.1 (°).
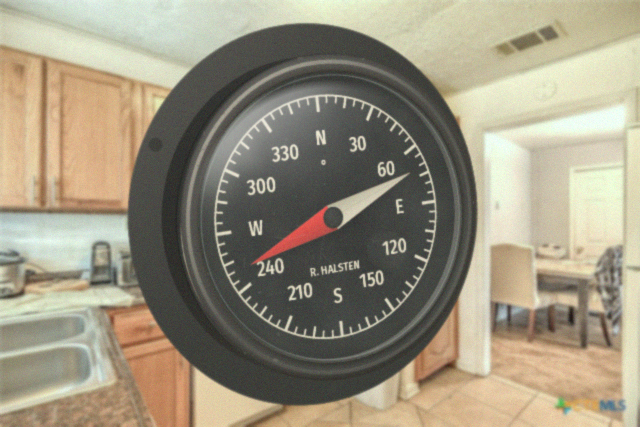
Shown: 250 (°)
